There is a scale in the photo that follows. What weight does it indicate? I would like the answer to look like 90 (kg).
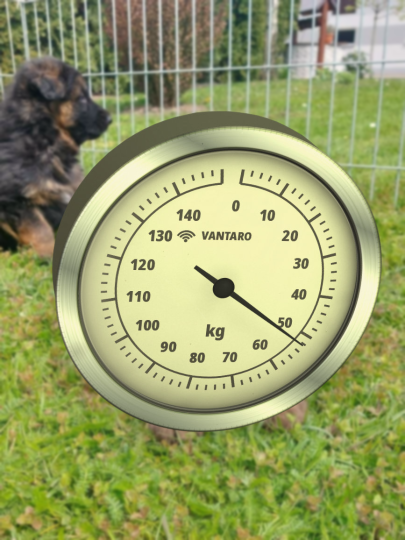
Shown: 52 (kg)
